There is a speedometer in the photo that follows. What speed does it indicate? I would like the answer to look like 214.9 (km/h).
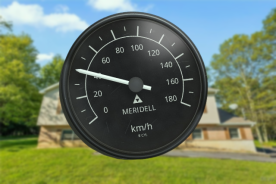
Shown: 40 (km/h)
